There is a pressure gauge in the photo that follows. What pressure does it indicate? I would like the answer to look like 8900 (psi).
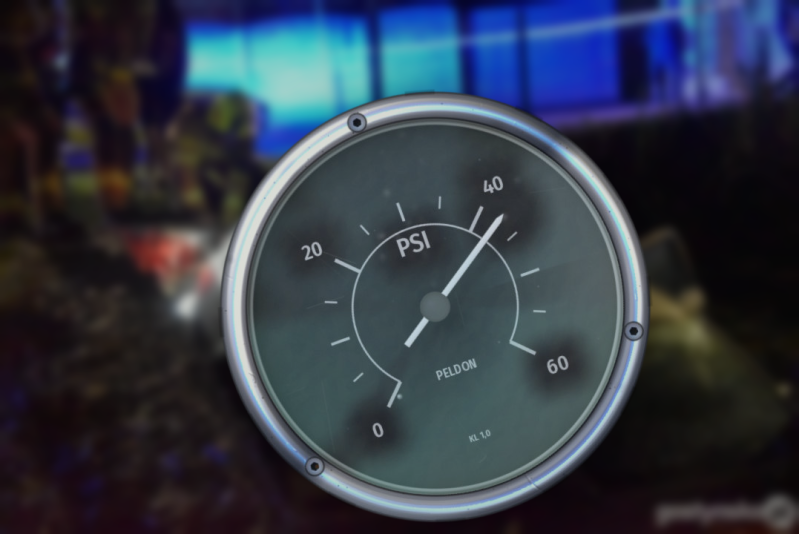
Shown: 42.5 (psi)
